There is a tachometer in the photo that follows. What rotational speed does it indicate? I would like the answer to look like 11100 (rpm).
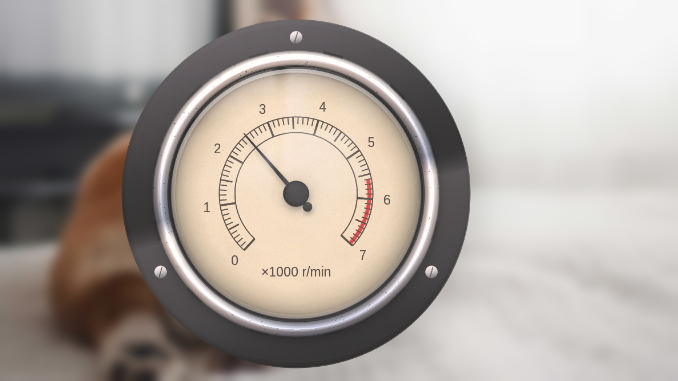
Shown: 2500 (rpm)
